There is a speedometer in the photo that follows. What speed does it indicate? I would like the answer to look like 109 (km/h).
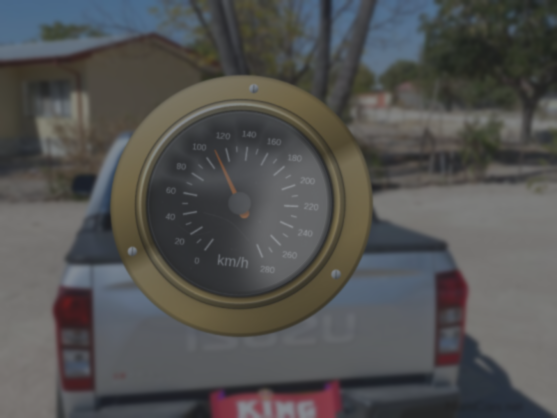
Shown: 110 (km/h)
